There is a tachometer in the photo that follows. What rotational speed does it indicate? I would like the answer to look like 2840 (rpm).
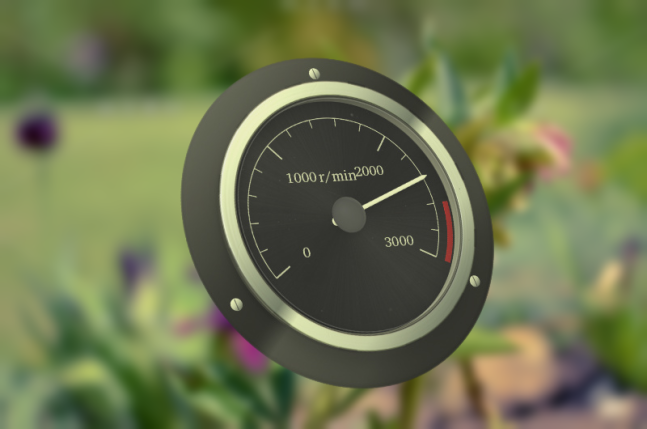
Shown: 2400 (rpm)
